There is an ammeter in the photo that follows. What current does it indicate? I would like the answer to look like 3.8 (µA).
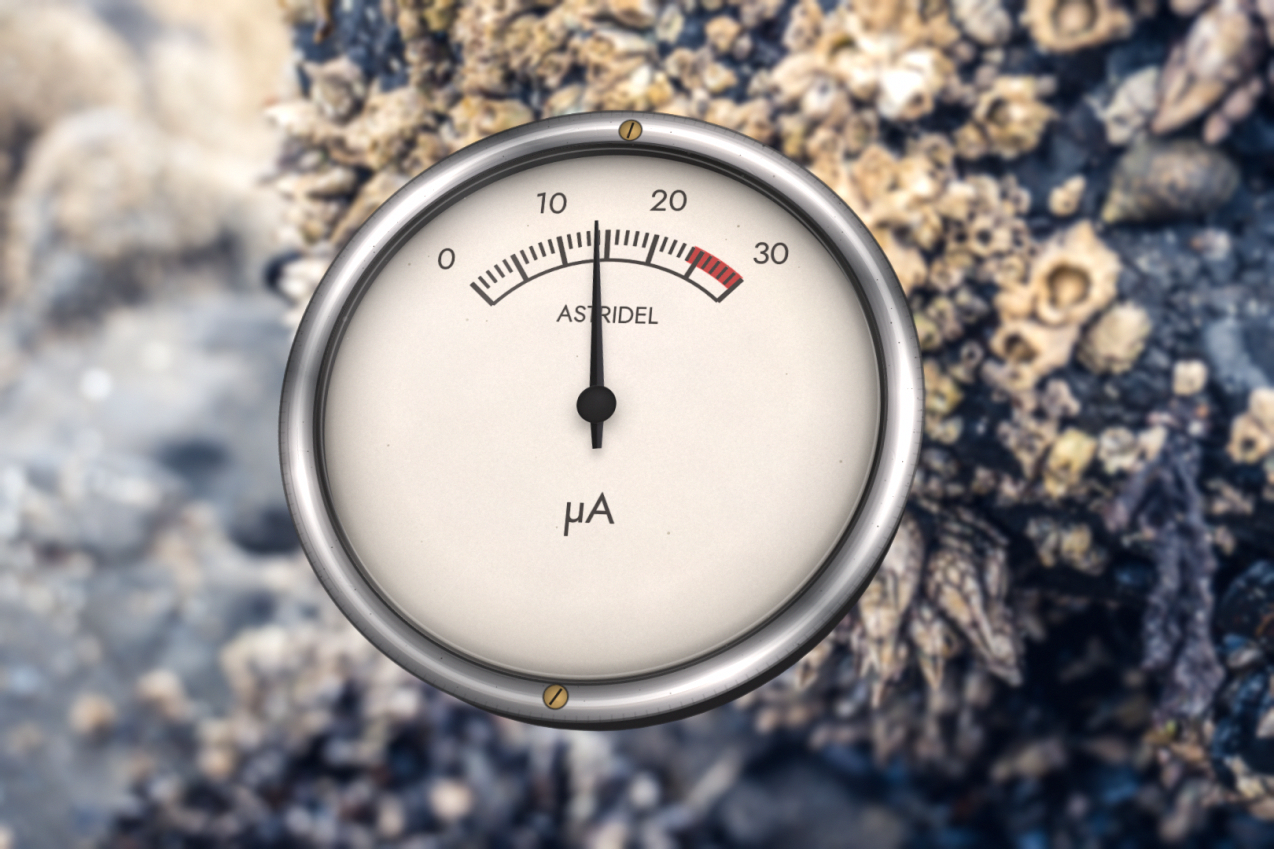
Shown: 14 (µA)
